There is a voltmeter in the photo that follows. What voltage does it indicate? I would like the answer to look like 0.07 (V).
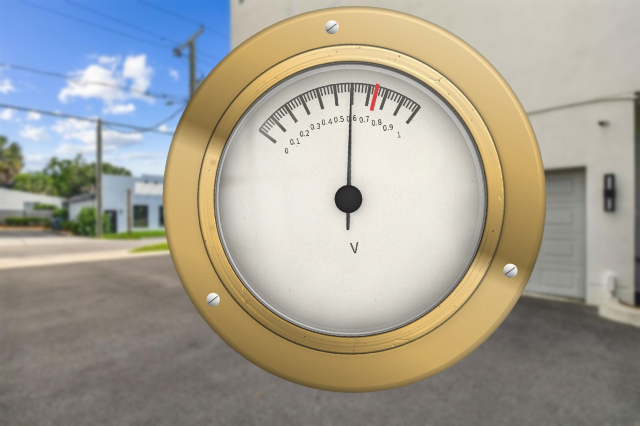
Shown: 0.6 (V)
